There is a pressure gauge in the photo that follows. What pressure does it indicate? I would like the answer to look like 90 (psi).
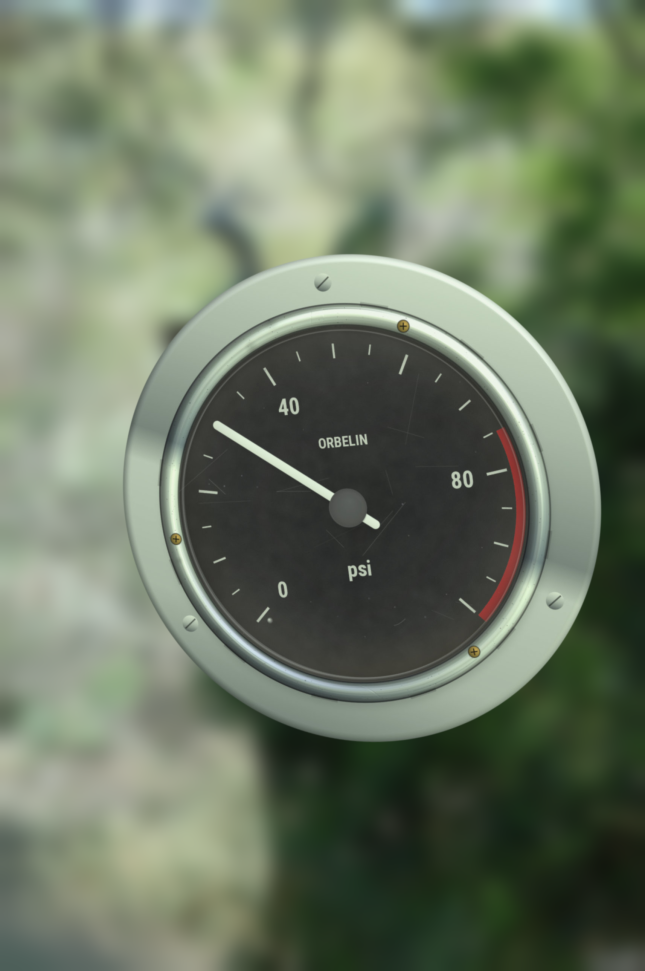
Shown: 30 (psi)
